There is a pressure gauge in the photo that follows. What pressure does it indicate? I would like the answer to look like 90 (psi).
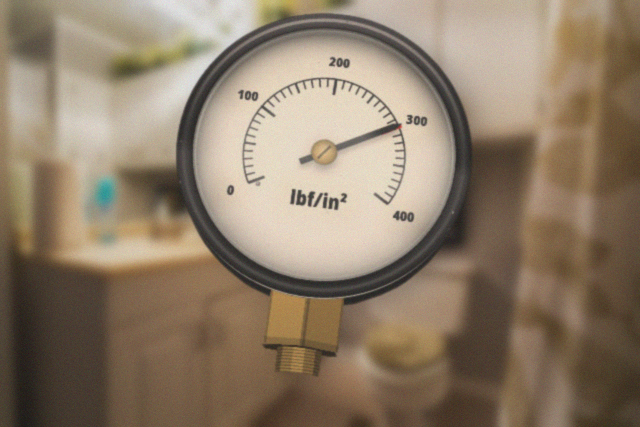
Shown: 300 (psi)
